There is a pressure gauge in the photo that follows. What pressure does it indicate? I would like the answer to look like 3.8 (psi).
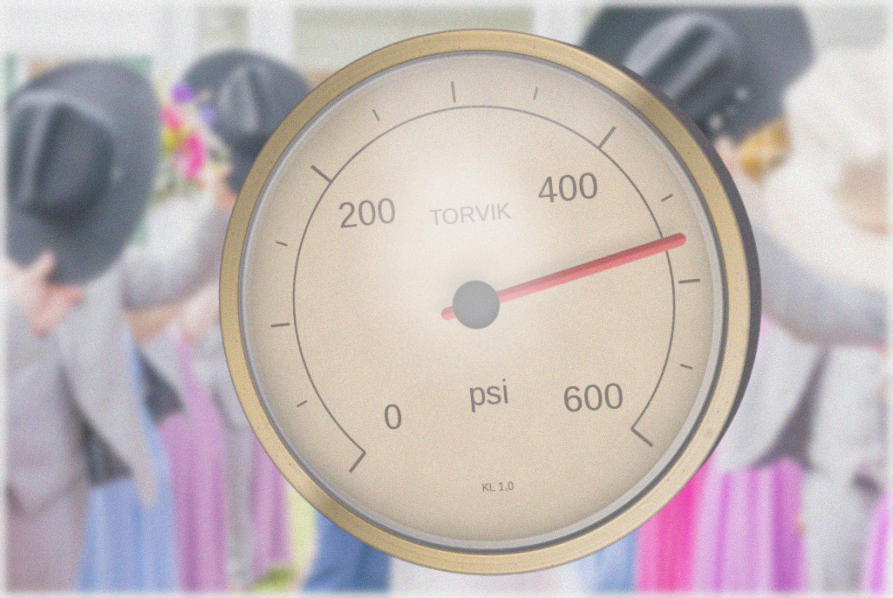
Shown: 475 (psi)
